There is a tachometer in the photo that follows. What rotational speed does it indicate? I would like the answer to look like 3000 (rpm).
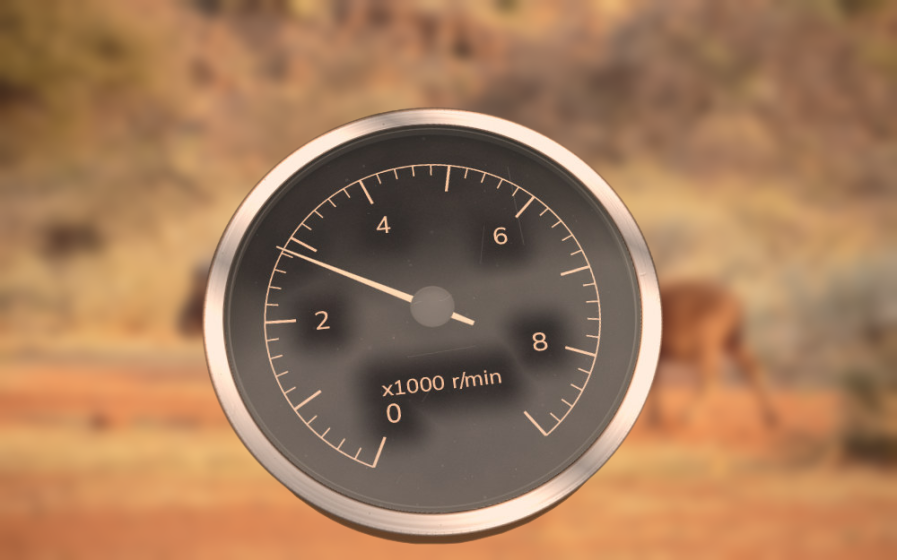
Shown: 2800 (rpm)
